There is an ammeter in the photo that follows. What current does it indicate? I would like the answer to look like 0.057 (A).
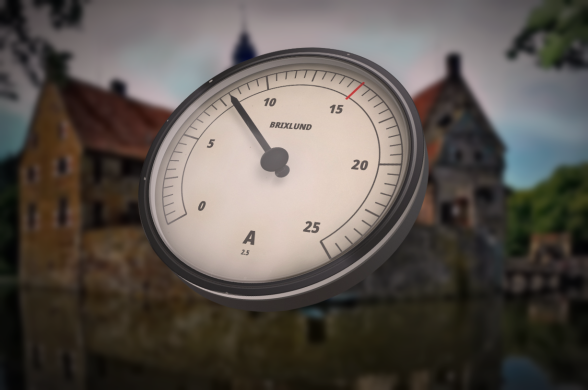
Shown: 8 (A)
